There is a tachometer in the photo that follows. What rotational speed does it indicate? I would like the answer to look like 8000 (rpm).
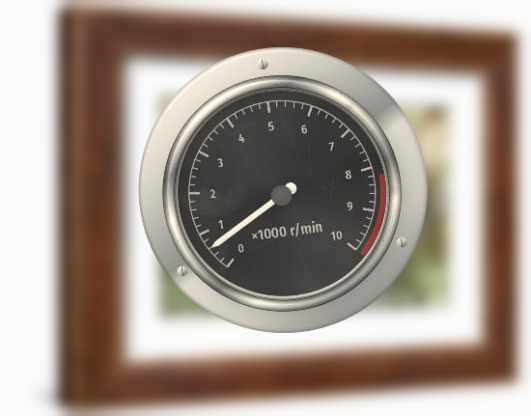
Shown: 600 (rpm)
